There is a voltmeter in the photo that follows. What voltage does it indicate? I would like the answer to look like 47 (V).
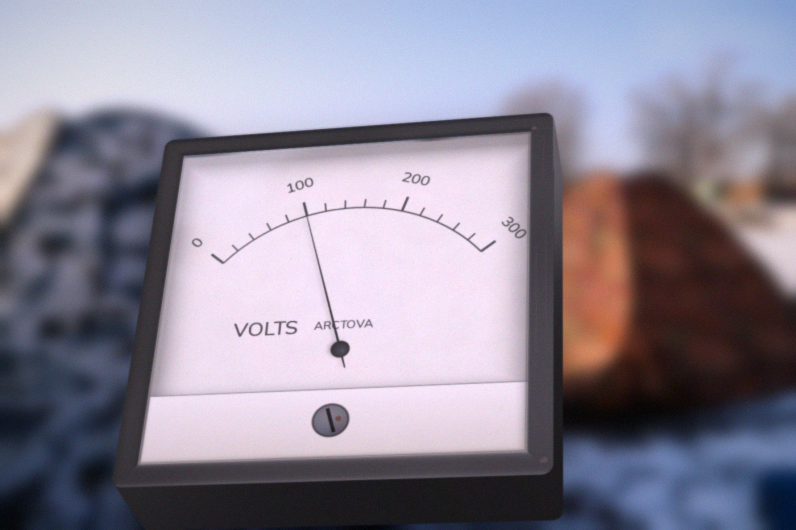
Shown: 100 (V)
